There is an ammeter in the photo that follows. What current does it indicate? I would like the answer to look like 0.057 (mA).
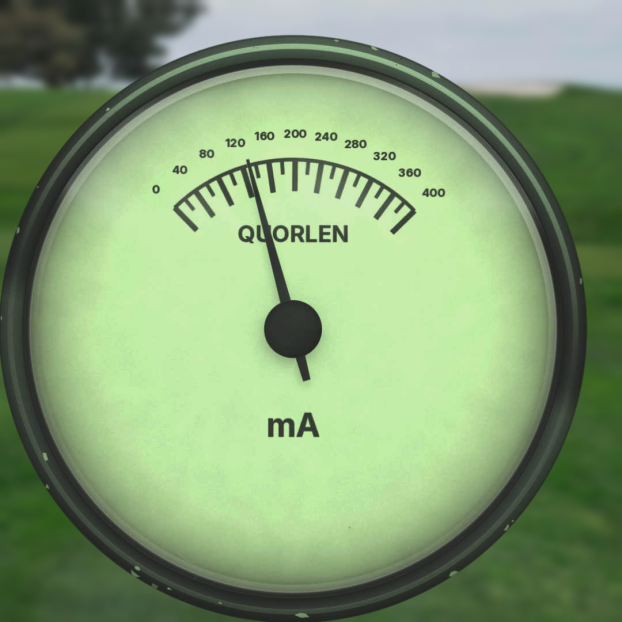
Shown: 130 (mA)
